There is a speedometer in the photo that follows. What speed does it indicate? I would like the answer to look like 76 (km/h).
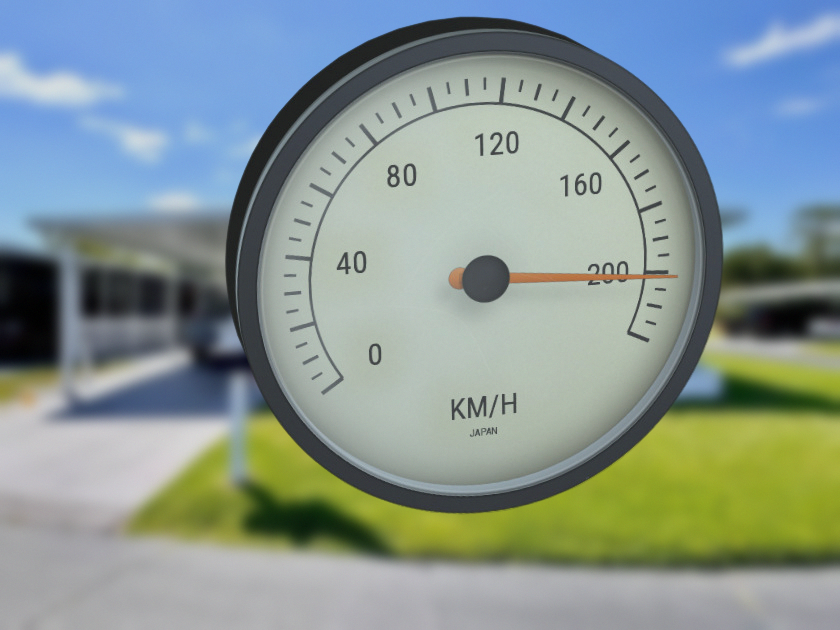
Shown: 200 (km/h)
